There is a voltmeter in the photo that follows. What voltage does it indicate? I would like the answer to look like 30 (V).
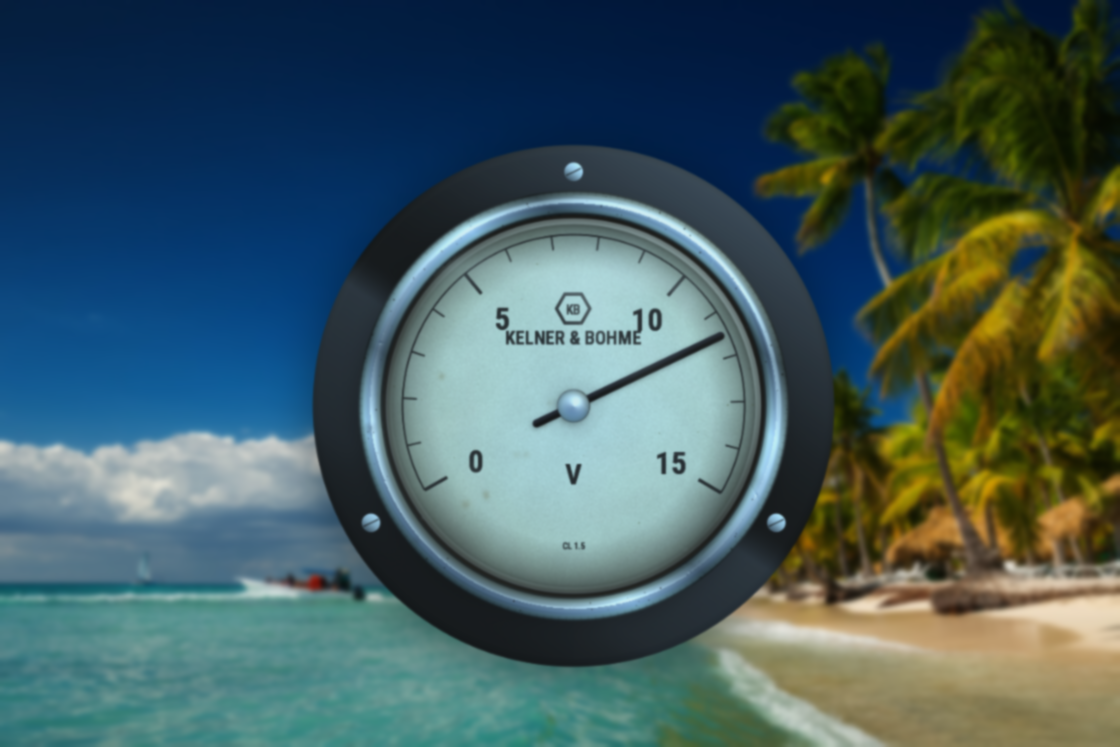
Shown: 11.5 (V)
